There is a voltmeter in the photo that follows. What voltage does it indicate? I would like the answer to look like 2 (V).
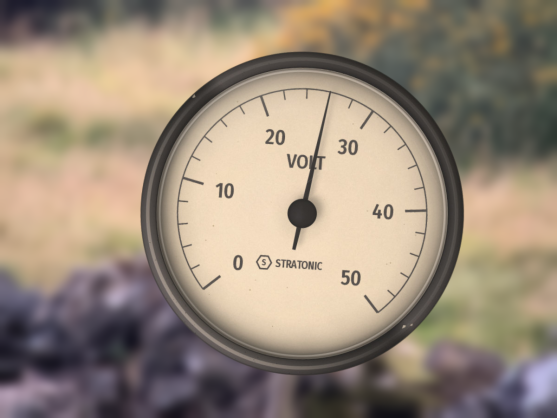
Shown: 26 (V)
